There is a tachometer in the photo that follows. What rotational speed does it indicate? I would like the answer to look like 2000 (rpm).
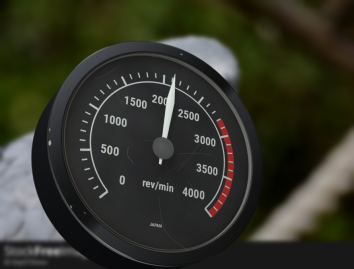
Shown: 2100 (rpm)
